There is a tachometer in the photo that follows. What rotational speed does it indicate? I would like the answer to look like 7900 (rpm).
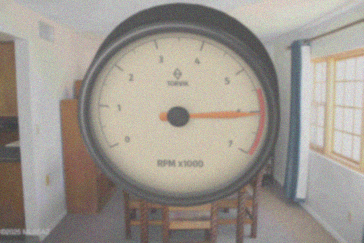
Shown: 6000 (rpm)
